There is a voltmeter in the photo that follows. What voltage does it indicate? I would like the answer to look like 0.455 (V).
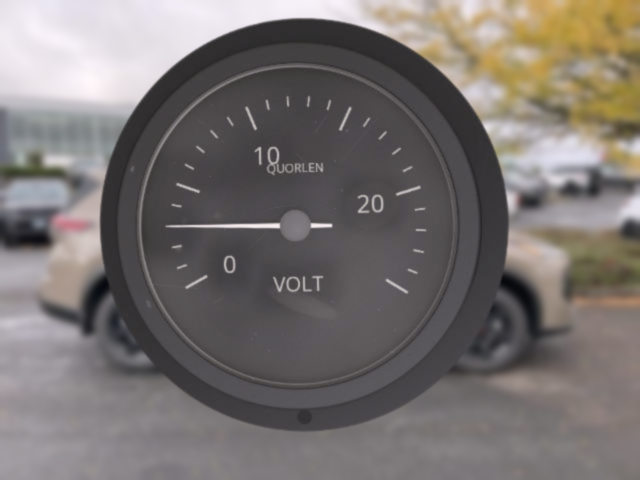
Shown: 3 (V)
